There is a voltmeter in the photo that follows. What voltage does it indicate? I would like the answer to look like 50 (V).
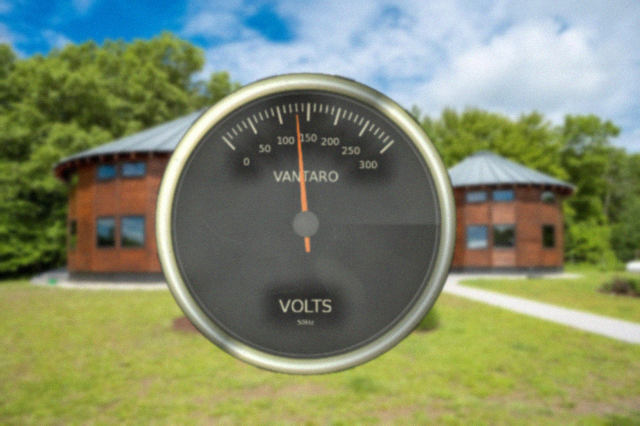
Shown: 130 (V)
